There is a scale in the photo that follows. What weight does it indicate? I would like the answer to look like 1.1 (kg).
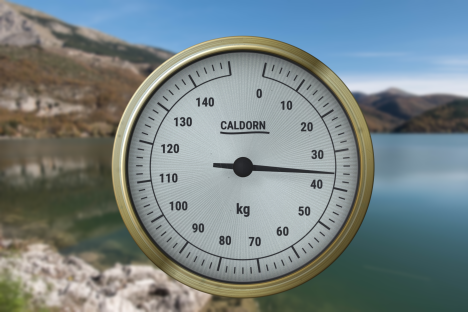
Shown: 36 (kg)
